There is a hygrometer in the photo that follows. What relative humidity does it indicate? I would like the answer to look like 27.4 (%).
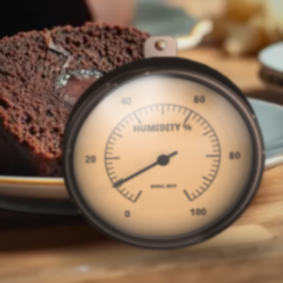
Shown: 10 (%)
